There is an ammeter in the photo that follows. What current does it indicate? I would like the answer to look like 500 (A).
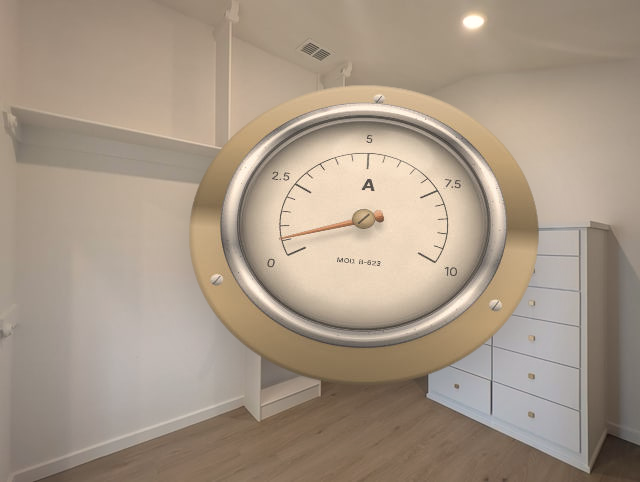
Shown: 0.5 (A)
